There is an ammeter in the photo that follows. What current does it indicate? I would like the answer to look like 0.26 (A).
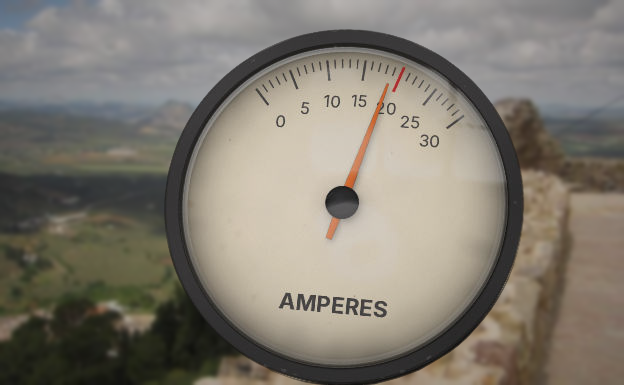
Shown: 19 (A)
